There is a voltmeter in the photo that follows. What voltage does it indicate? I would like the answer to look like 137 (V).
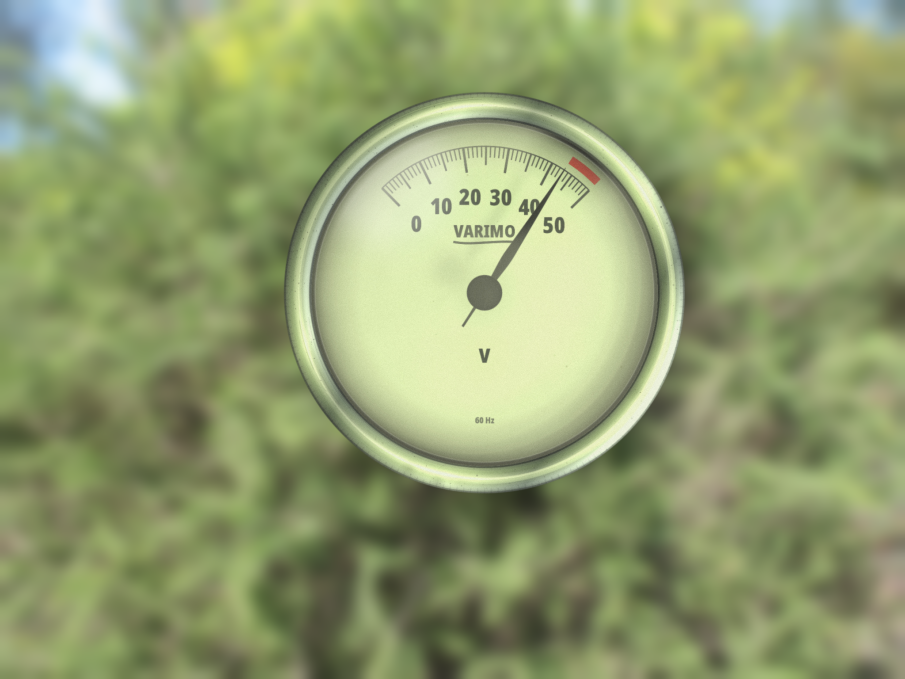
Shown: 43 (V)
